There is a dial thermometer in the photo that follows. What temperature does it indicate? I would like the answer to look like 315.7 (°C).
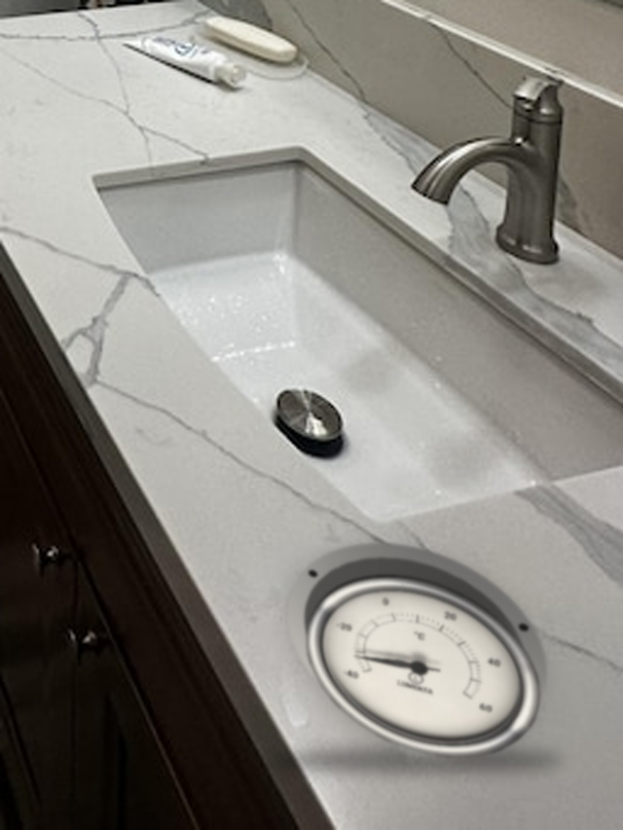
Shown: -30 (°C)
